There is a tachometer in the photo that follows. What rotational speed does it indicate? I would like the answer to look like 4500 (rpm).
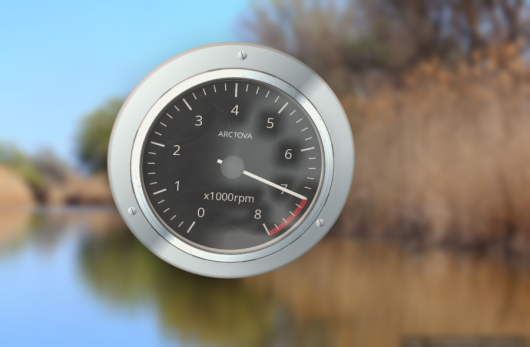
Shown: 7000 (rpm)
